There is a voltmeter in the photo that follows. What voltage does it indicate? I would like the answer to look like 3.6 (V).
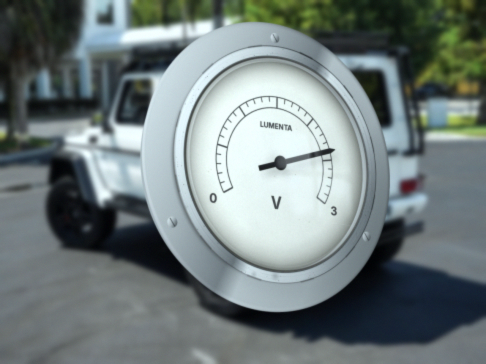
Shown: 2.4 (V)
